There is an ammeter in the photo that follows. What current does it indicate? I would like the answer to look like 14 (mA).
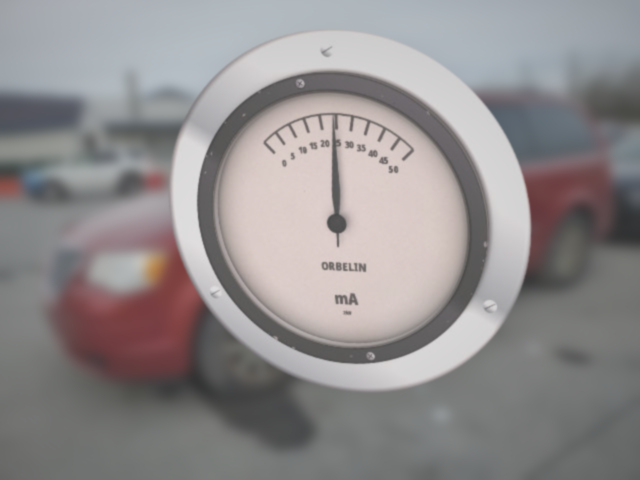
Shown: 25 (mA)
